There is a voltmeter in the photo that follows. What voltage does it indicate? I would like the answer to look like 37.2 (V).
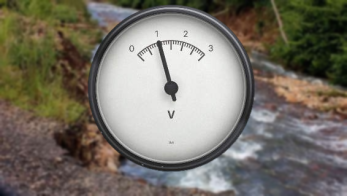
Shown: 1 (V)
